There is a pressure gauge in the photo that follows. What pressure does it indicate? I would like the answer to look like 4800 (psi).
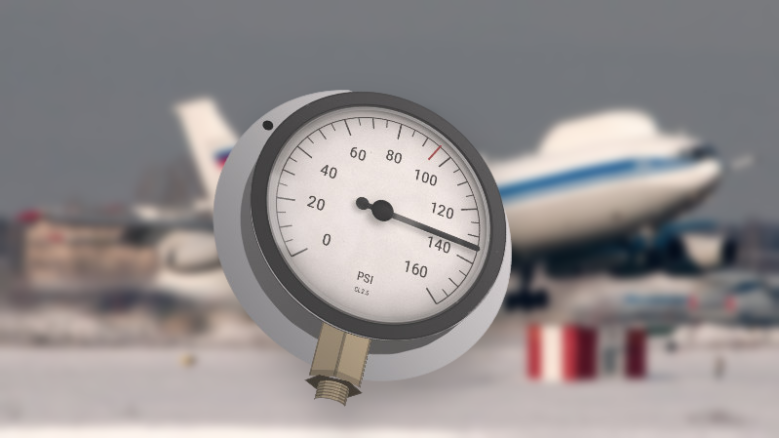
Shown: 135 (psi)
